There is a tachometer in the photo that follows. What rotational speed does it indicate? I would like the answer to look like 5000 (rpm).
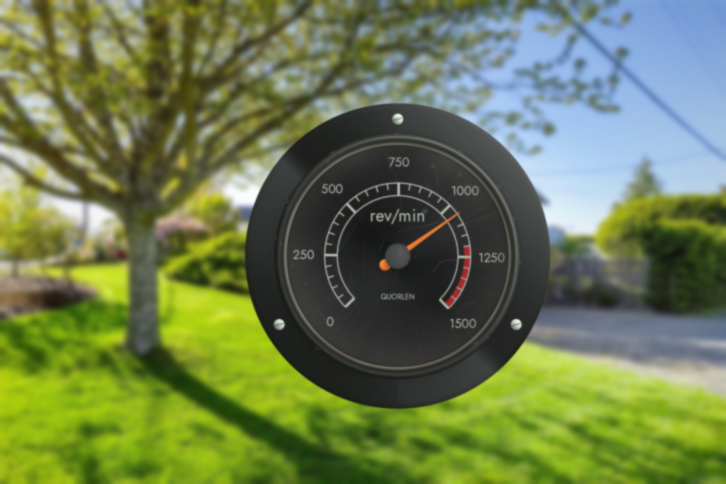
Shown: 1050 (rpm)
